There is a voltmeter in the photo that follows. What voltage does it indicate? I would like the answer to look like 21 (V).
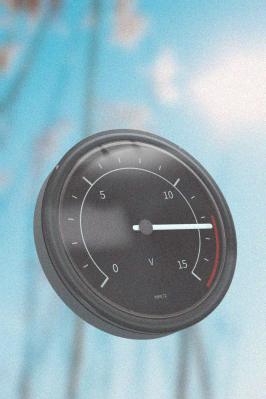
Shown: 12.5 (V)
